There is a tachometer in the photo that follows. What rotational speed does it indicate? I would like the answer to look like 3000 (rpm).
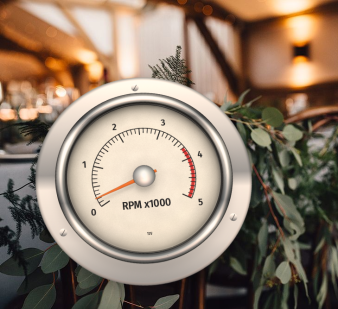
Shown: 200 (rpm)
